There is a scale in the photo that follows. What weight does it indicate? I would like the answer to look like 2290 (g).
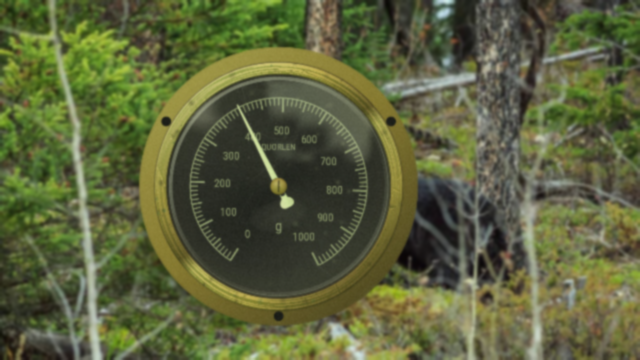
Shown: 400 (g)
